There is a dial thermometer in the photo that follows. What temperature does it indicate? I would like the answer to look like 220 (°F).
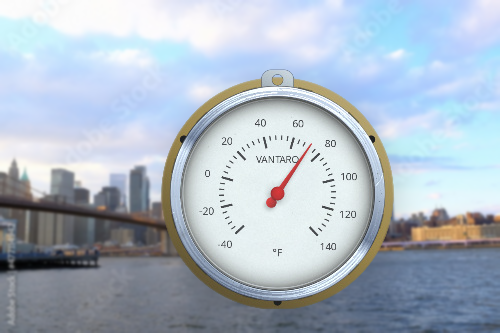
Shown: 72 (°F)
